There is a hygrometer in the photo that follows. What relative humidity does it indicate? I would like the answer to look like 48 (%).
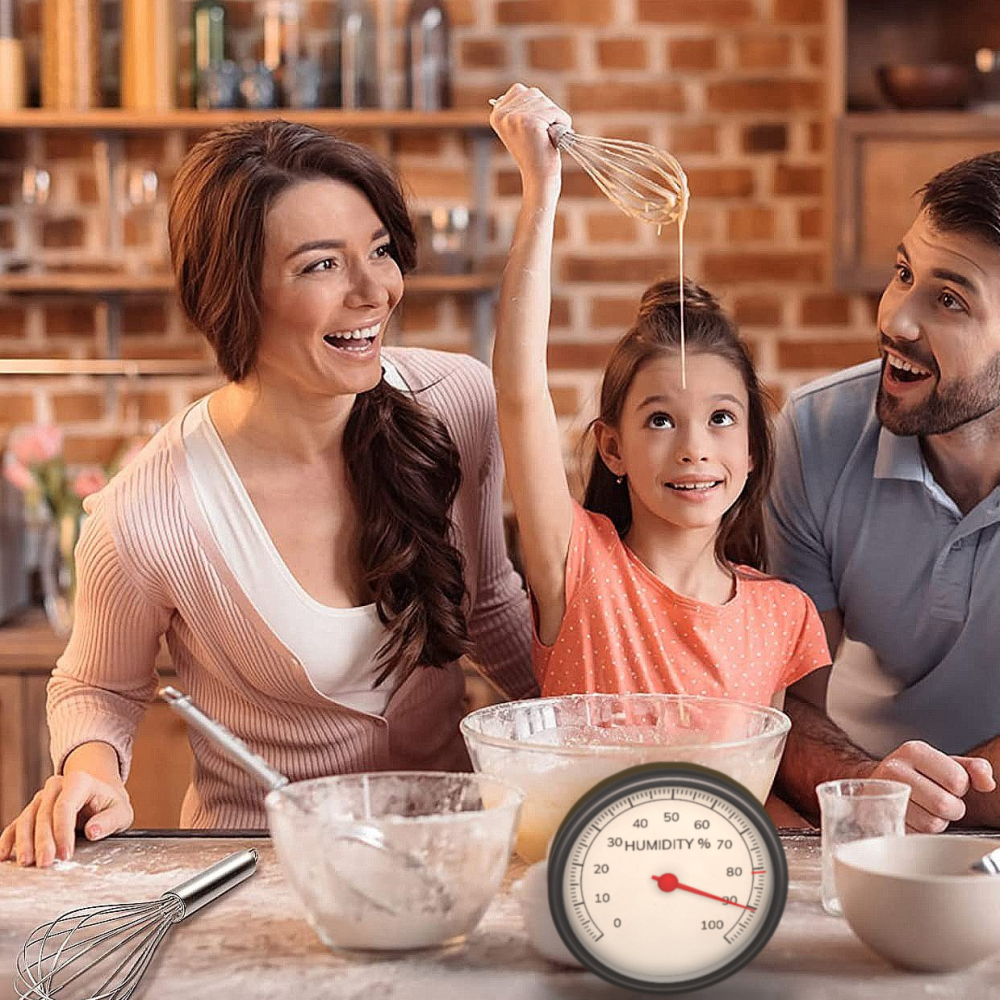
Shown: 90 (%)
